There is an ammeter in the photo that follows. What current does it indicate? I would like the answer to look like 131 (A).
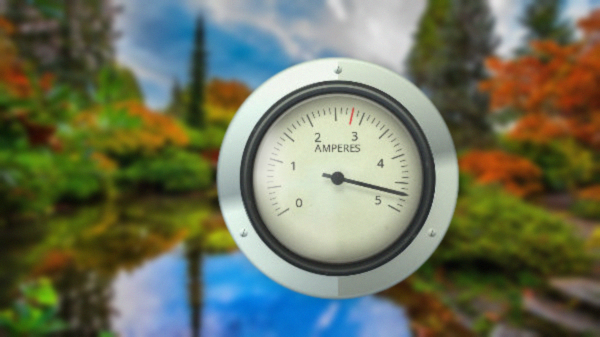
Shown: 4.7 (A)
